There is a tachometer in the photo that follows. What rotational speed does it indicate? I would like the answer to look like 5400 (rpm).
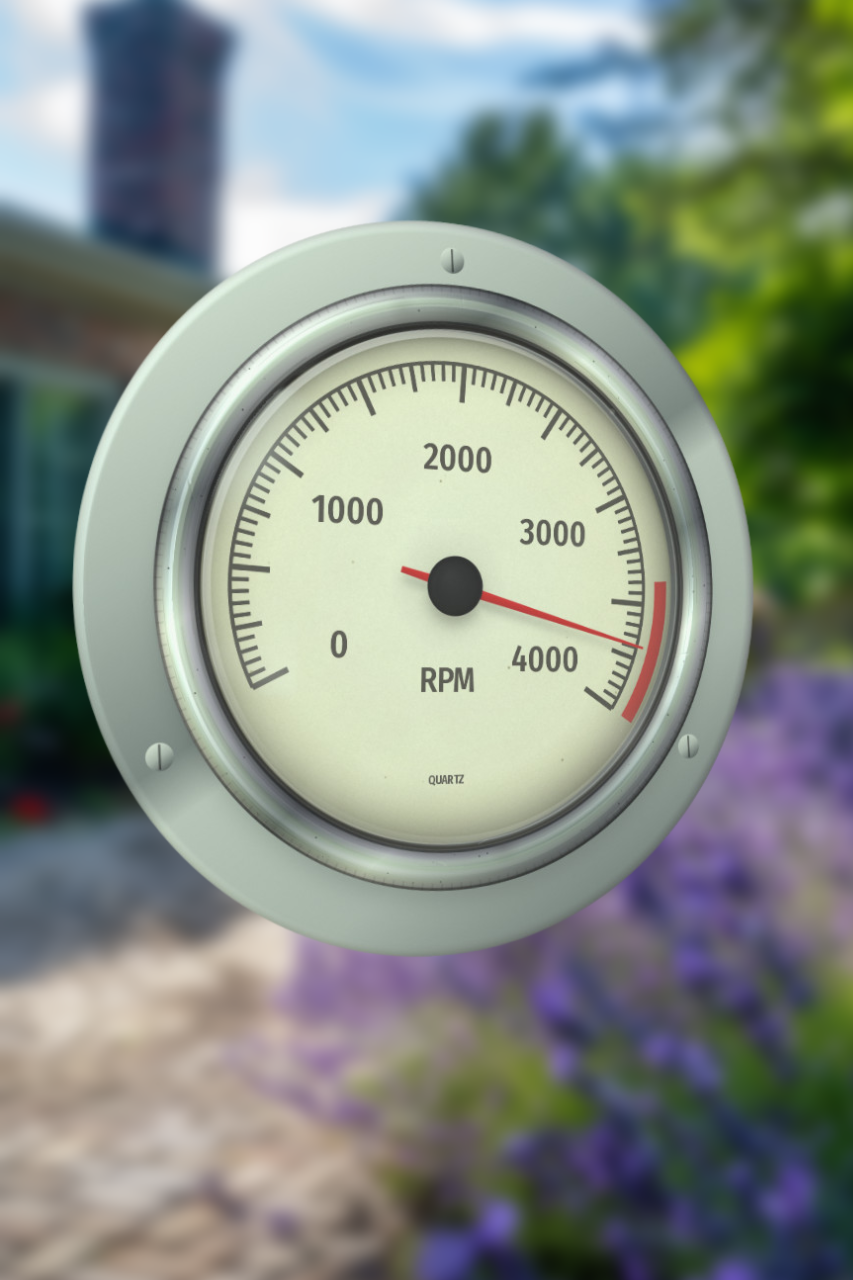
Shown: 3700 (rpm)
